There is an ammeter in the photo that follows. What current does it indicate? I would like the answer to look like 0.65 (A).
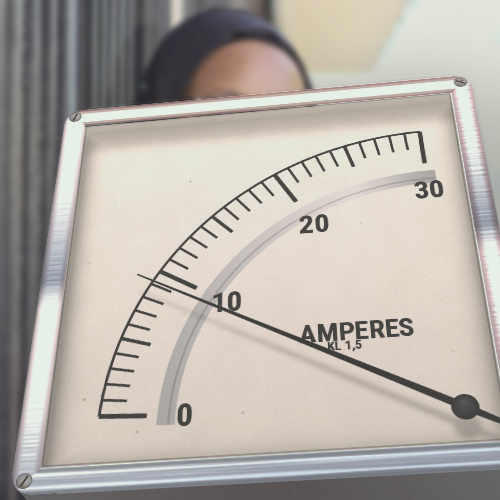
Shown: 9 (A)
